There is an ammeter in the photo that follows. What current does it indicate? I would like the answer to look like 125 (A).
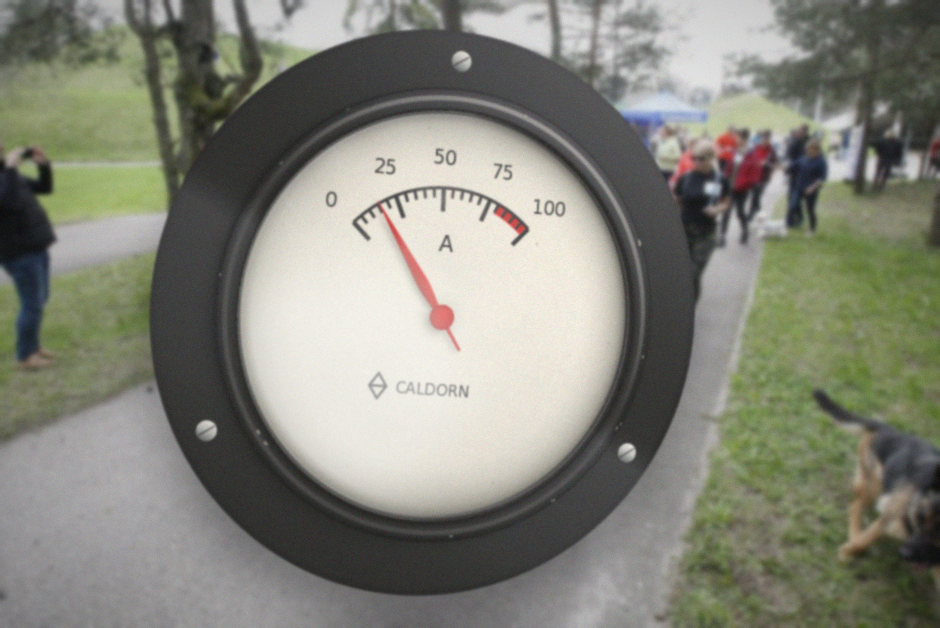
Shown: 15 (A)
